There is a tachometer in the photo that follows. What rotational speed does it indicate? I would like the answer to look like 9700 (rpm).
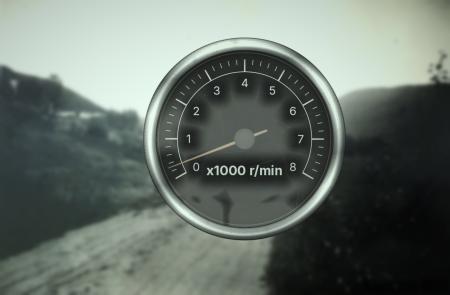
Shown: 300 (rpm)
